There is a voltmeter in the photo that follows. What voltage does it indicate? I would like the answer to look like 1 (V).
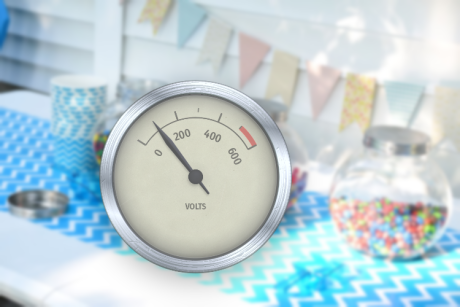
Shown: 100 (V)
